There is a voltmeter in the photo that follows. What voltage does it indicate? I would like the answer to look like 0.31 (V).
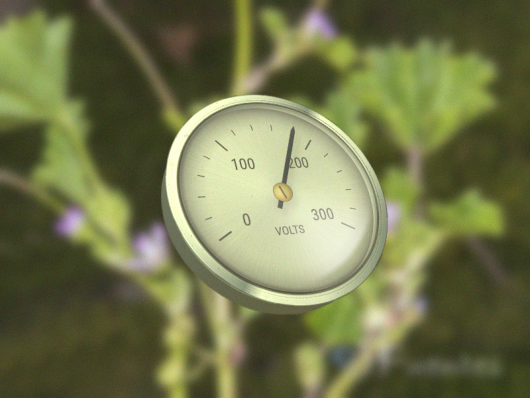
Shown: 180 (V)
